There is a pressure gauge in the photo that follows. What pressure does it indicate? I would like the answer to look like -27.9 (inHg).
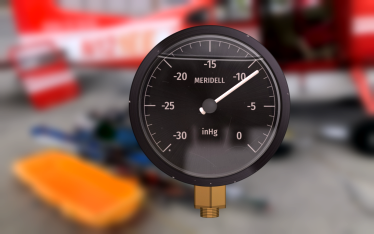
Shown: -9 (inHg)
